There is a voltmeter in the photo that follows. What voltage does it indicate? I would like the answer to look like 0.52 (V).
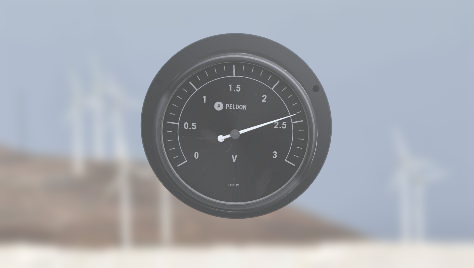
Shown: 2.4 (V)
